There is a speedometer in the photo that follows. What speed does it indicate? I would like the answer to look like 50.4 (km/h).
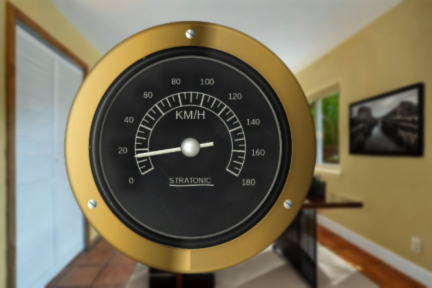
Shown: 15 (km/h)
